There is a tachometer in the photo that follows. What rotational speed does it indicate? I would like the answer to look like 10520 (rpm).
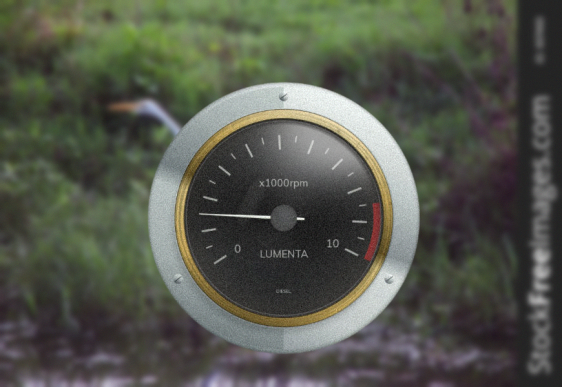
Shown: 1500 (rpm)
